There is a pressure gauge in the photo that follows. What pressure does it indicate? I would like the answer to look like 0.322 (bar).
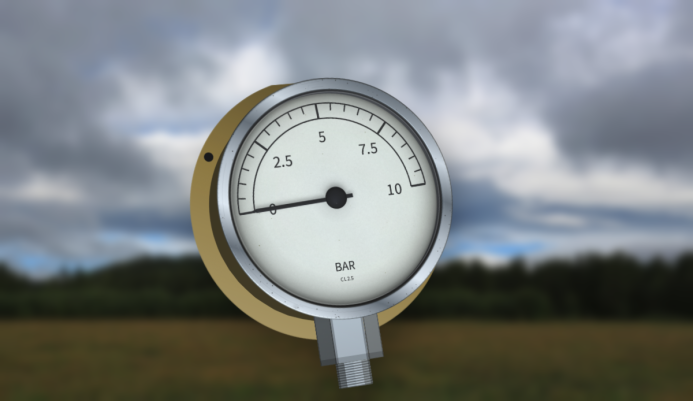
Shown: 0 (bar)
